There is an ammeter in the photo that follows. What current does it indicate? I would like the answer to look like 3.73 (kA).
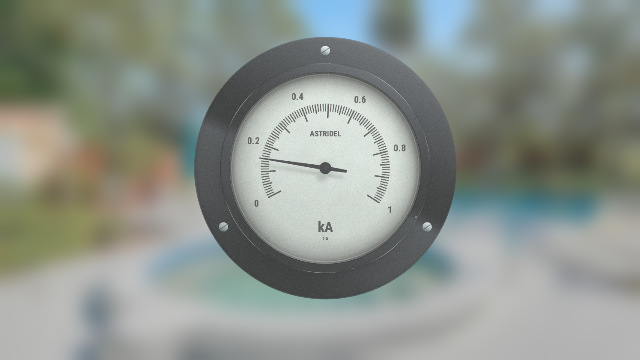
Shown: 0.15 (kA)
